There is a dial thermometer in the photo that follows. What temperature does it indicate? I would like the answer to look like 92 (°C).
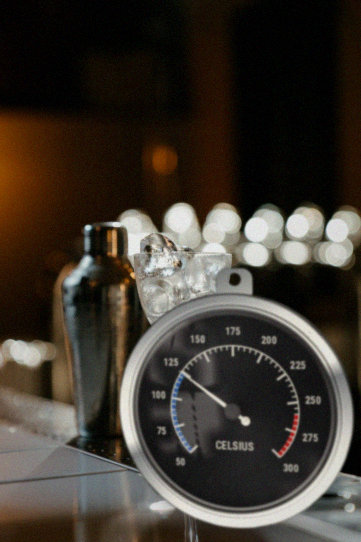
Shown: 125 (°C)
